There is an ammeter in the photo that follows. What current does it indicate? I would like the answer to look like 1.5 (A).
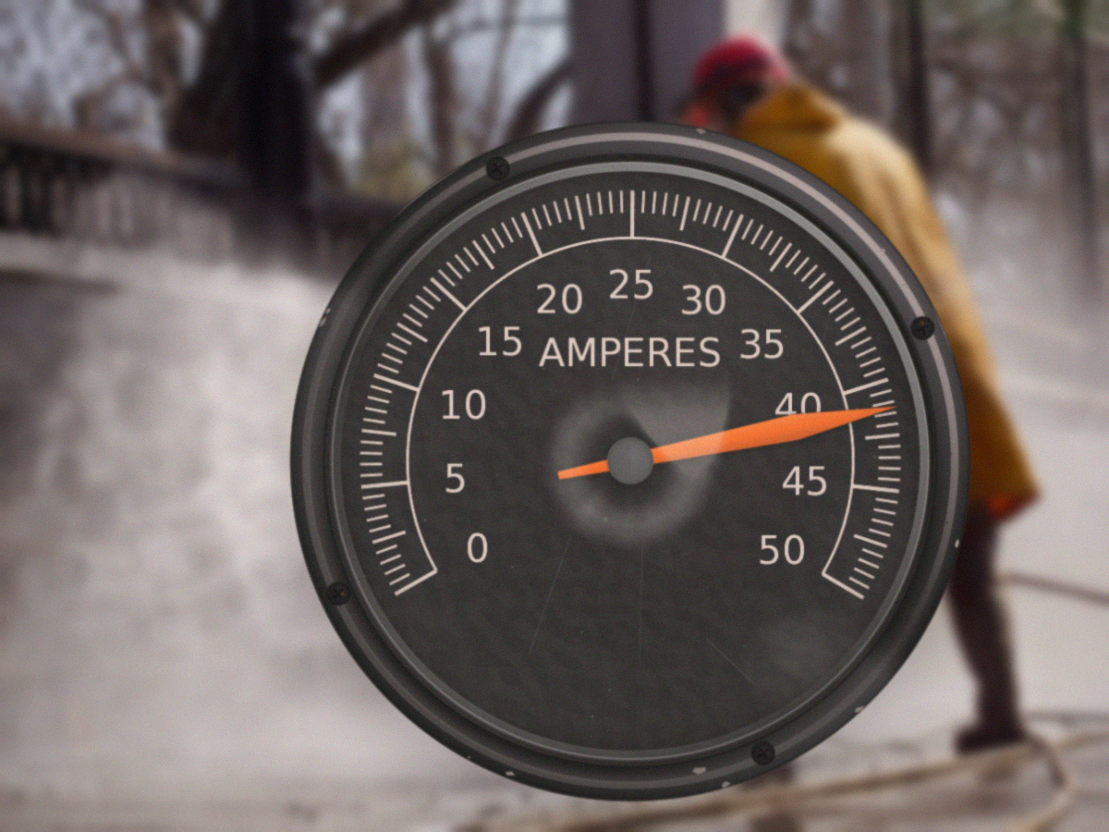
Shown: 41.25 (A)
